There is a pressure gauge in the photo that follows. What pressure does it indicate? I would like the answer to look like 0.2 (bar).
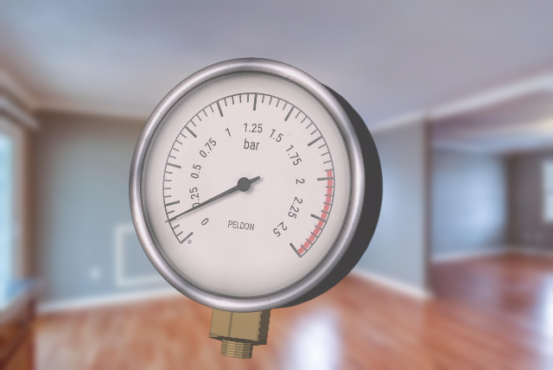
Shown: 0.15 (bar)
